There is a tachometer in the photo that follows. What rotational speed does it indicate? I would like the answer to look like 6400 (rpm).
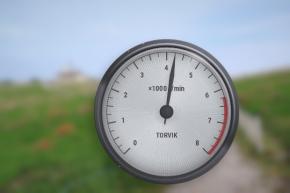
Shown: 4250 (rpm)
